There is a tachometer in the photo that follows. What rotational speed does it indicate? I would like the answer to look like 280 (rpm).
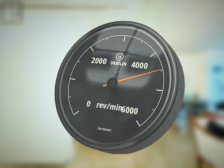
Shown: 4500 (rpm)
